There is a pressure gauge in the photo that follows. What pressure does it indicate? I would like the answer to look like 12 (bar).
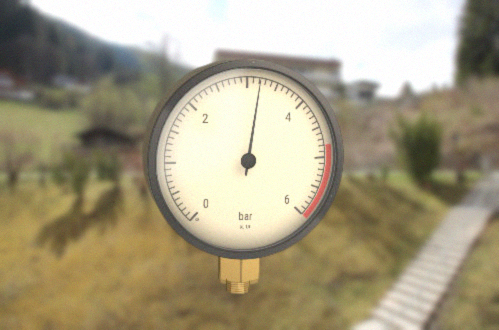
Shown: 3.2 (bar)
